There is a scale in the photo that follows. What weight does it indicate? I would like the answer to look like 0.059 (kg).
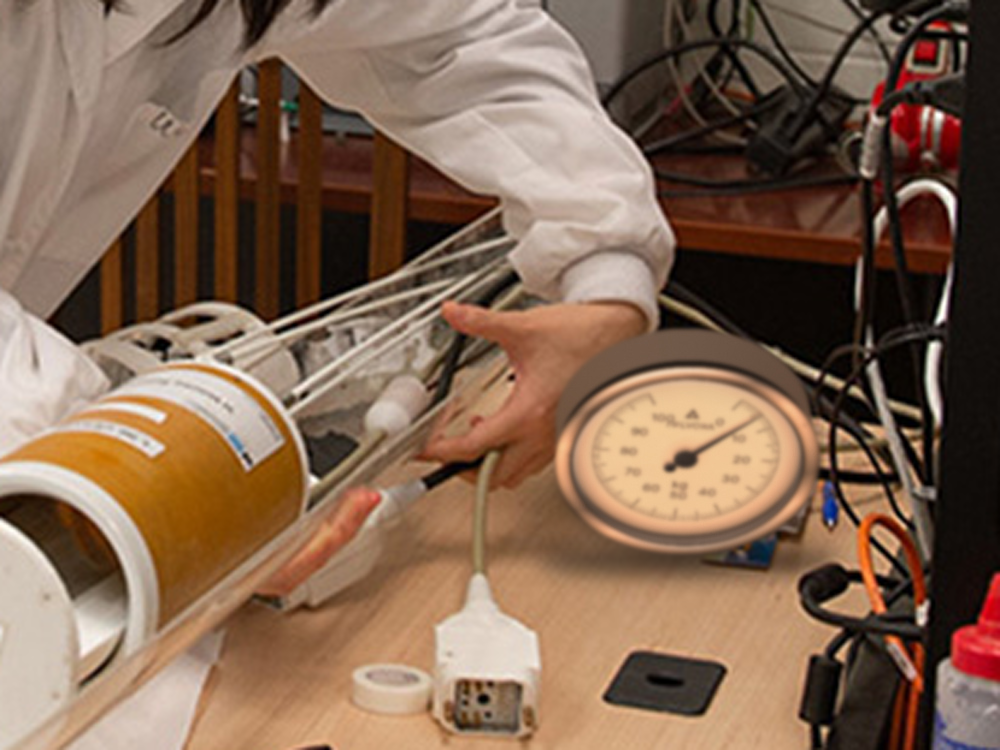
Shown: 5 (kg)
